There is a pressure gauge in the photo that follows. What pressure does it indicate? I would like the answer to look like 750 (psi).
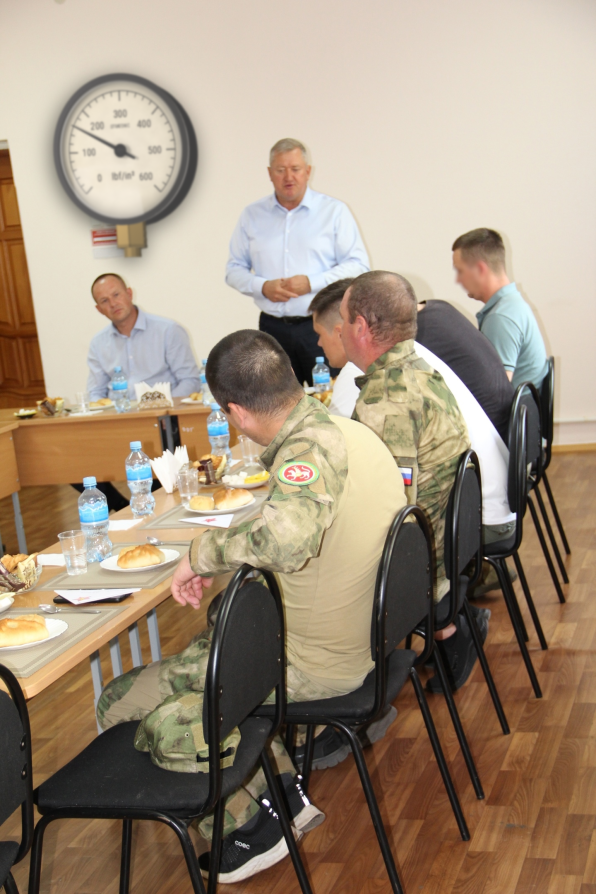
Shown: 160 (psi)
